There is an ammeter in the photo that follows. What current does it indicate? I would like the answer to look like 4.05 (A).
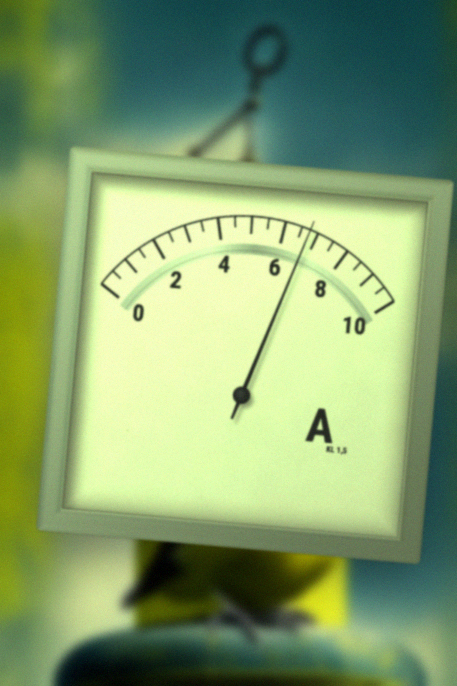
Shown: 6.75 (A)
